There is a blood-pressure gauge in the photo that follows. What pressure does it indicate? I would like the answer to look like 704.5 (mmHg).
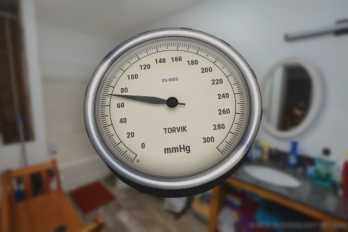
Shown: 70 (mmHg)
